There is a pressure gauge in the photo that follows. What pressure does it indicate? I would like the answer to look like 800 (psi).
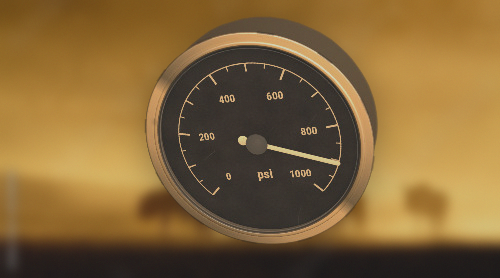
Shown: 900 (psi)
